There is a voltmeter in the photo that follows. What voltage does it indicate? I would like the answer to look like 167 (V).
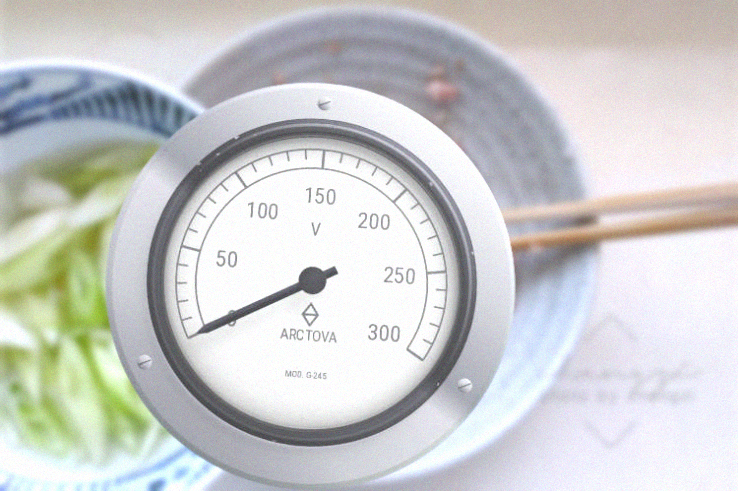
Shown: 0 (V)
